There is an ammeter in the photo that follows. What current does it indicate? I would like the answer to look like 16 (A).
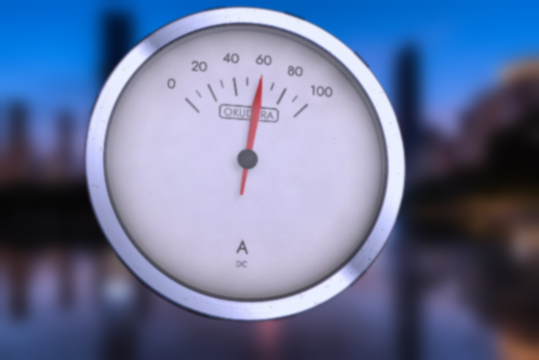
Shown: 60 (A)
